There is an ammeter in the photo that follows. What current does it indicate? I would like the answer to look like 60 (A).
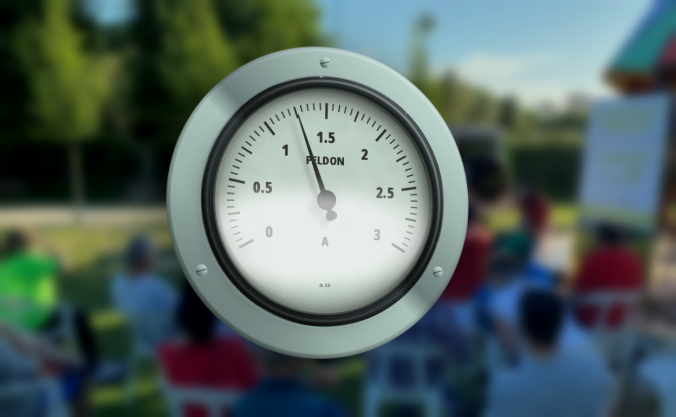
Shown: 1.25 (A)
